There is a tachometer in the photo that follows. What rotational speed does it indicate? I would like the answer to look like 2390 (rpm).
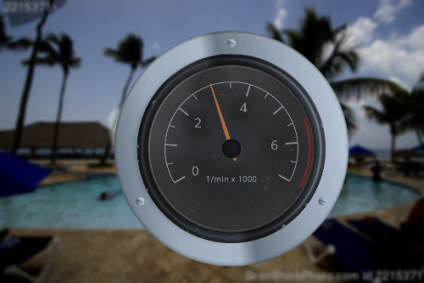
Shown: 3000 (rpm)
